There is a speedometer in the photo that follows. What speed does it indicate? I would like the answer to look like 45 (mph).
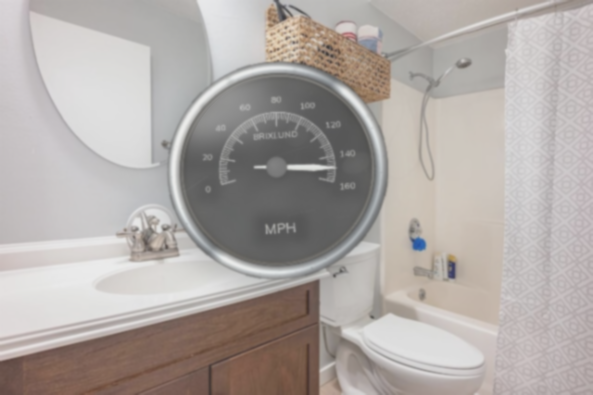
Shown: 150 (mph)
